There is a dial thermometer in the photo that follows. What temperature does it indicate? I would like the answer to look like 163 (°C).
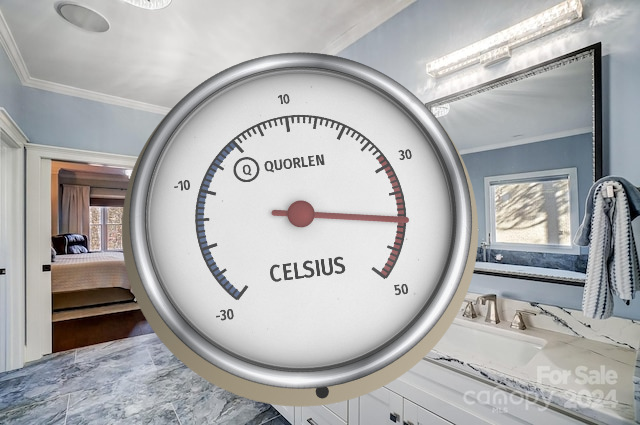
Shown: 40 (°C)
